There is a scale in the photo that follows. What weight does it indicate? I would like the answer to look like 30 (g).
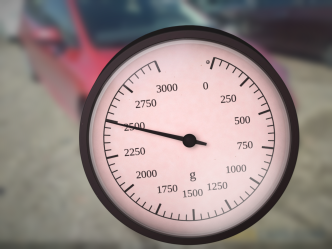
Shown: 2500 (g)
